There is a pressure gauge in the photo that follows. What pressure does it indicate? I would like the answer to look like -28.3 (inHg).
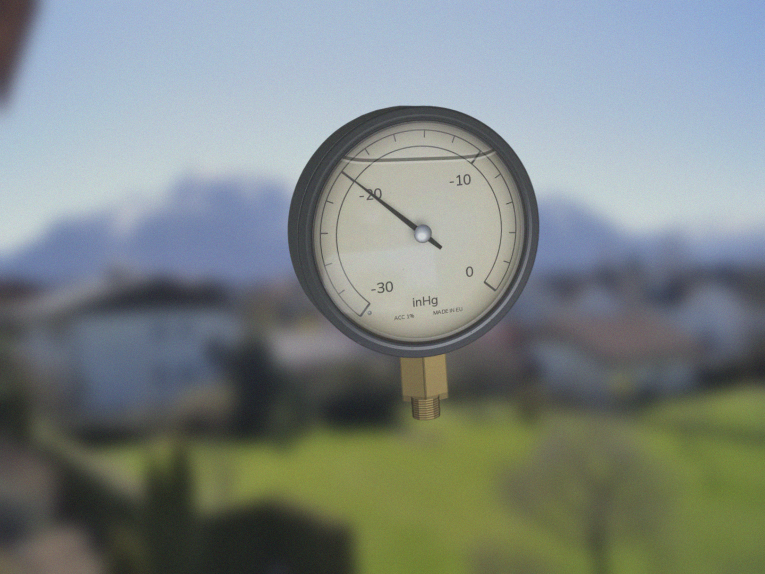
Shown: -20 (inHg)
